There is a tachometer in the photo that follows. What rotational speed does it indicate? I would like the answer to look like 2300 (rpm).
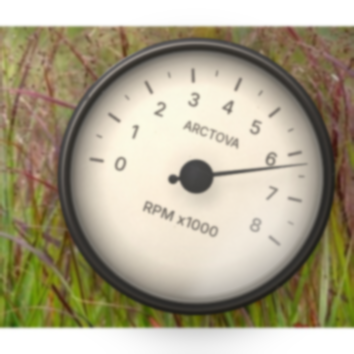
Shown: 6250 (rpm)
